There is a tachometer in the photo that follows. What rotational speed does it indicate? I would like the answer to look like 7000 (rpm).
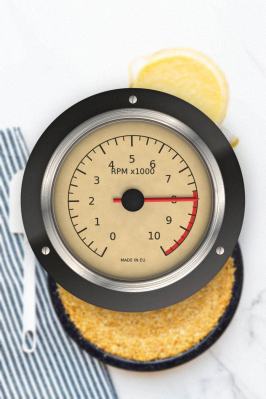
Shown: 8000 (rpm)
